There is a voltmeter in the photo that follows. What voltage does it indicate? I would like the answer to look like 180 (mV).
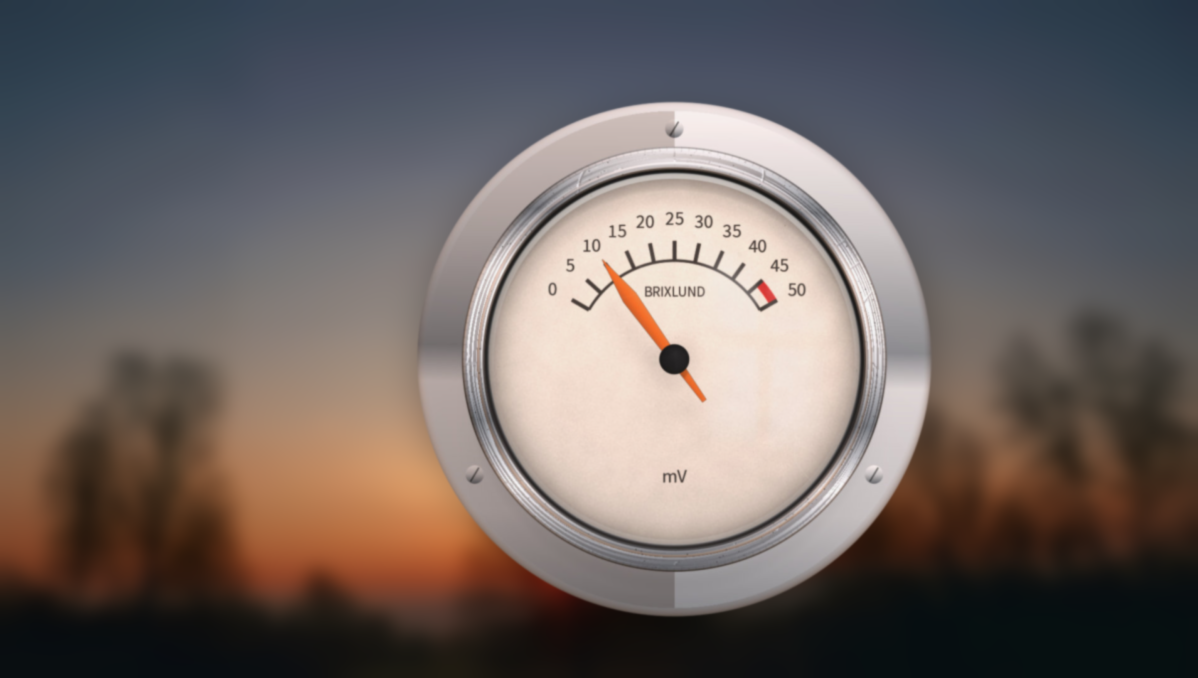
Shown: 10 (mV)
